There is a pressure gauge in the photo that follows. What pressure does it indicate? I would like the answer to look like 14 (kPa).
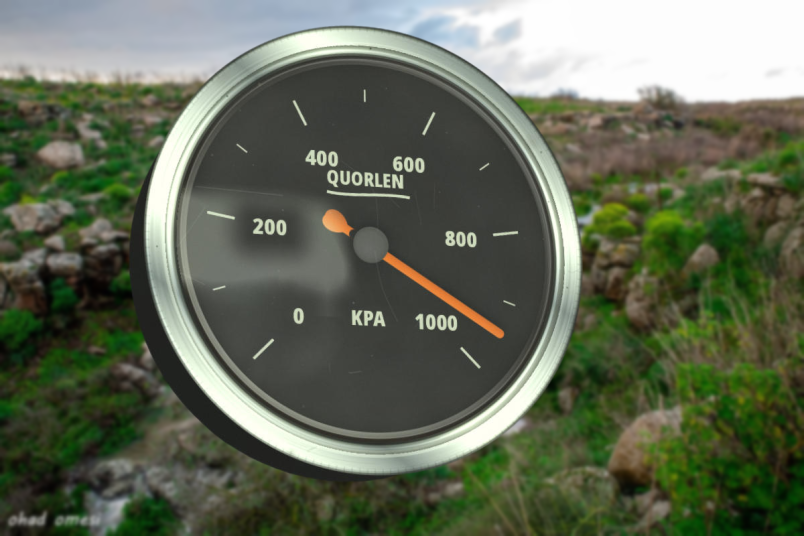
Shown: 950 (kPa)
